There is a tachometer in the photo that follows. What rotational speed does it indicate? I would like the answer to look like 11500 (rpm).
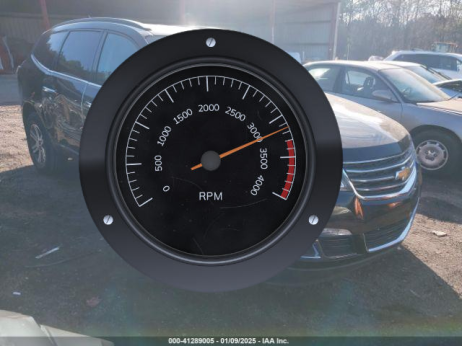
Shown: 3150 (rpm)
